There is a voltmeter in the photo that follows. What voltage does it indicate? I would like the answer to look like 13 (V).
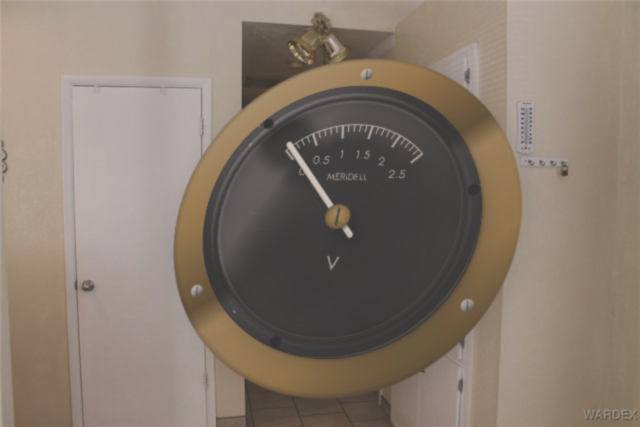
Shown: 0.1 (V)
